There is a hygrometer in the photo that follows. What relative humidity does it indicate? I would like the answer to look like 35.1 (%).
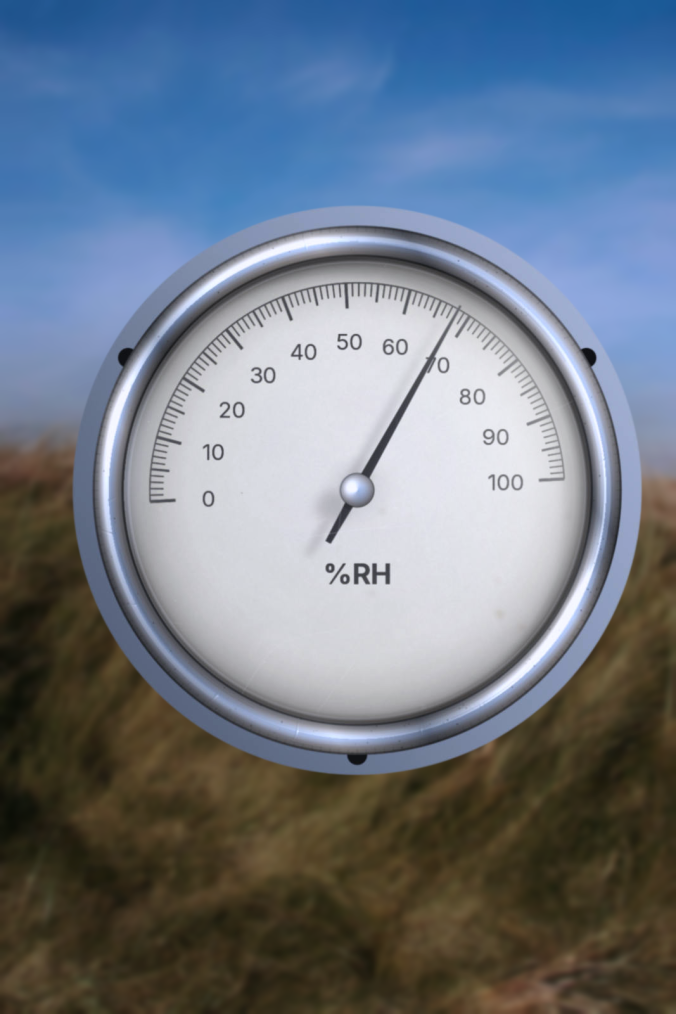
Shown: 68 (%)
